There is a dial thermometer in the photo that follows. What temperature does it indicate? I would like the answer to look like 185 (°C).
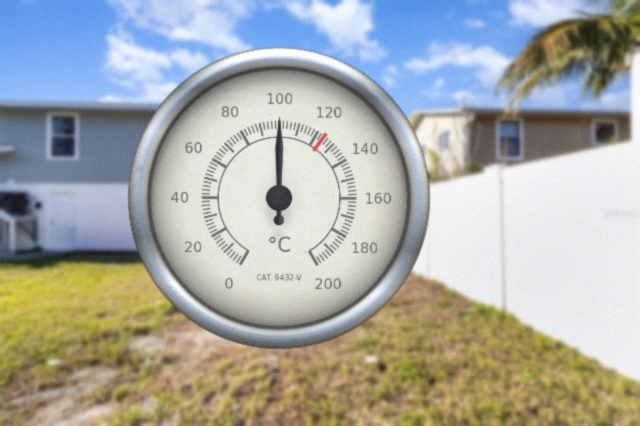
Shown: 100 (°C)
